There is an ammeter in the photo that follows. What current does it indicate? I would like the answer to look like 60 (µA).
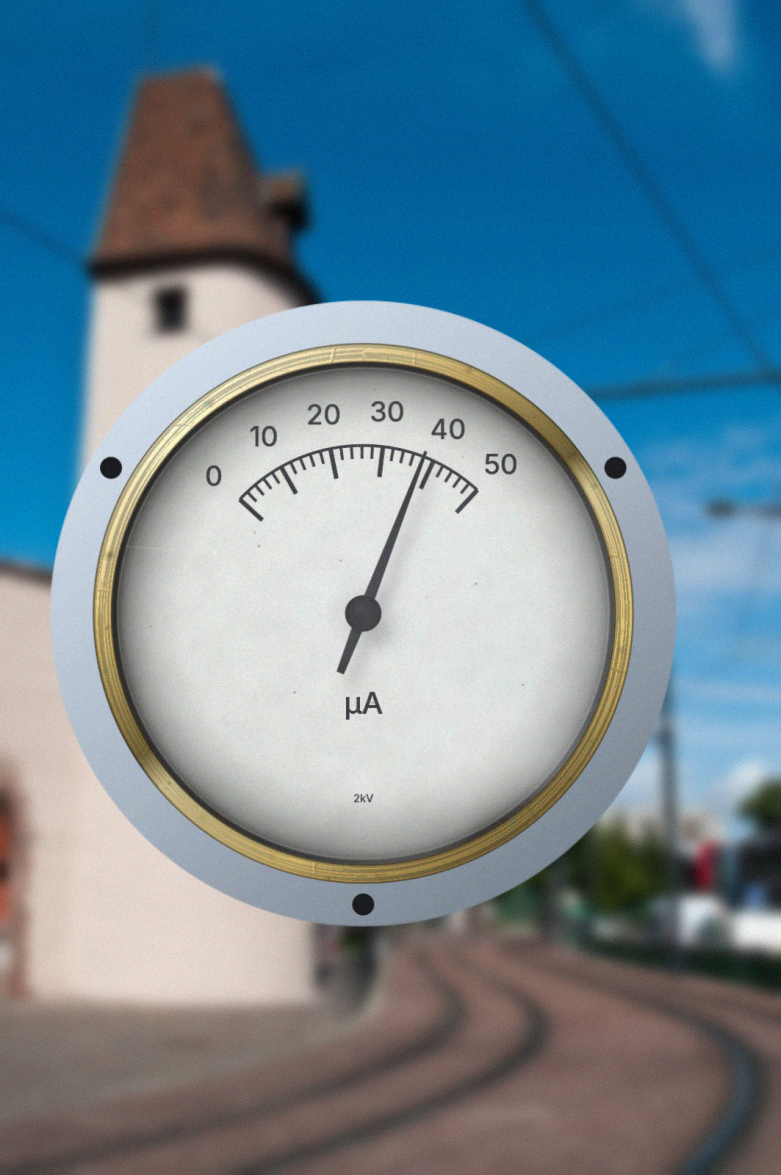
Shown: 38 (µA)
